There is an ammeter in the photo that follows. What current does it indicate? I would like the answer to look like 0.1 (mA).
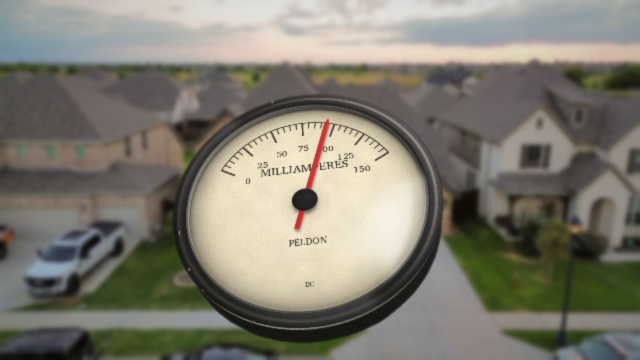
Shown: 95 (mA)
